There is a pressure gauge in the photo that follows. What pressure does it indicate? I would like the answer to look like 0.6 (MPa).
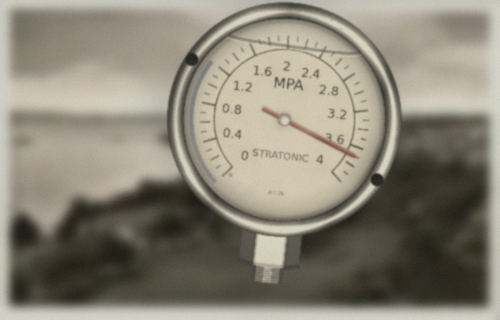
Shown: 3.7 (MPa)
